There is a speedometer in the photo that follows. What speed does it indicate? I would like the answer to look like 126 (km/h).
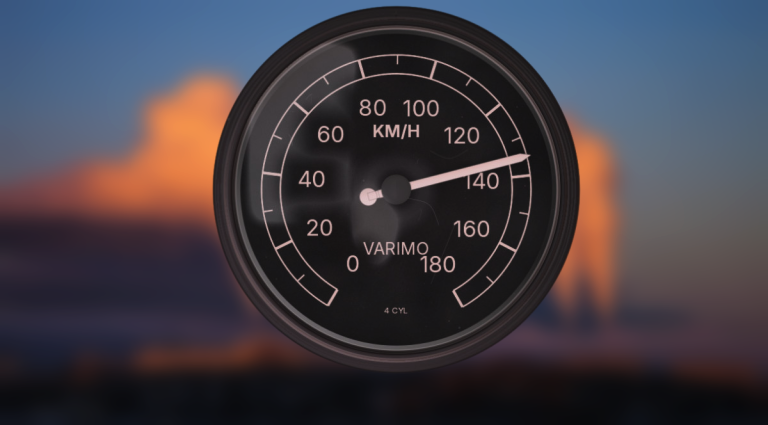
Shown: 135 (km/h)
